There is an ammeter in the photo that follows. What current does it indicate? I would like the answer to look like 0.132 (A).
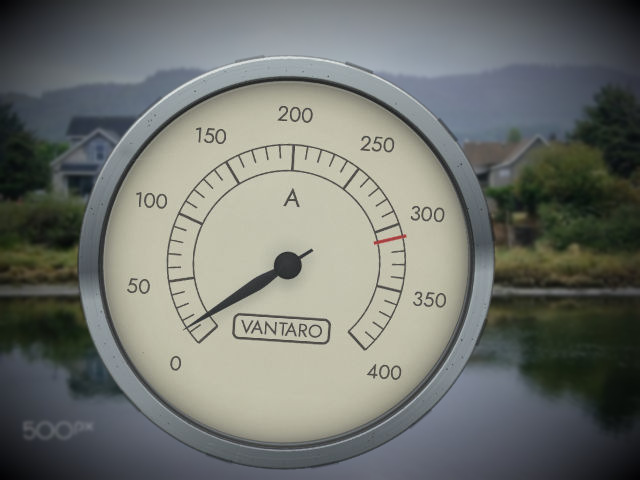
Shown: 15 (A)
